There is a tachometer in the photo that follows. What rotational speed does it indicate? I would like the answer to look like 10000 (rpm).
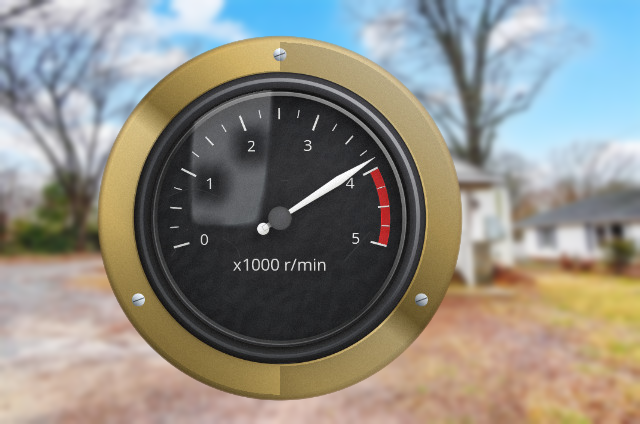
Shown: 3875 (rpm)
